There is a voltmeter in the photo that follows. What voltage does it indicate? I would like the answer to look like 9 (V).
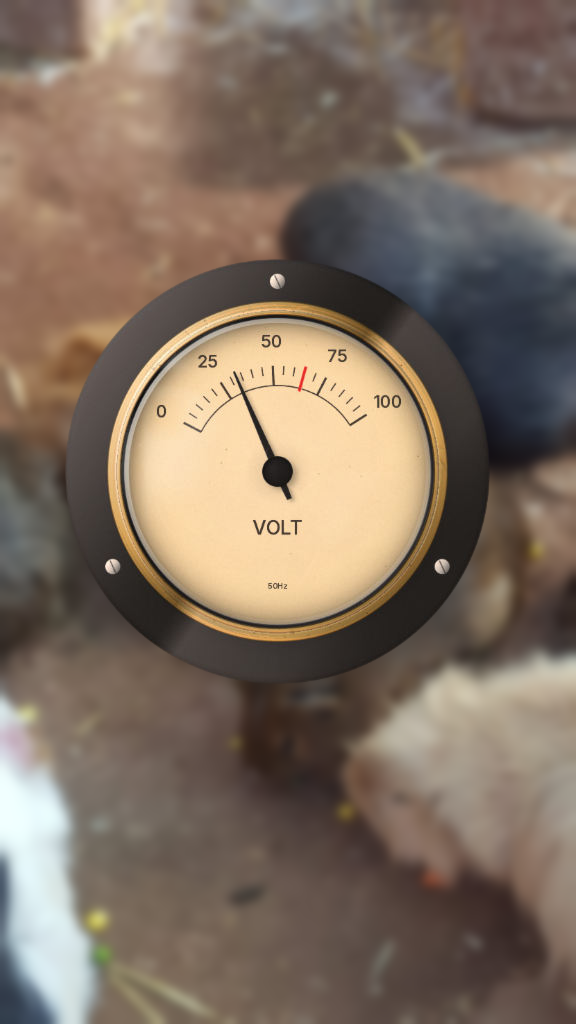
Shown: 32.5 (V)
